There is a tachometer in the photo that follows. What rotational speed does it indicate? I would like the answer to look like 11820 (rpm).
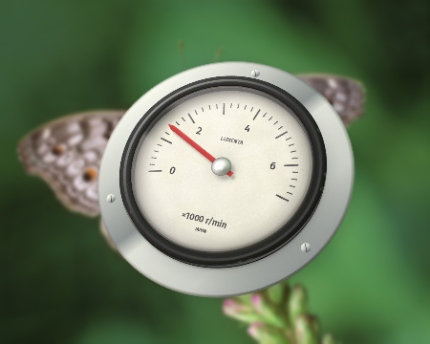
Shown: 1400 (rpm)
